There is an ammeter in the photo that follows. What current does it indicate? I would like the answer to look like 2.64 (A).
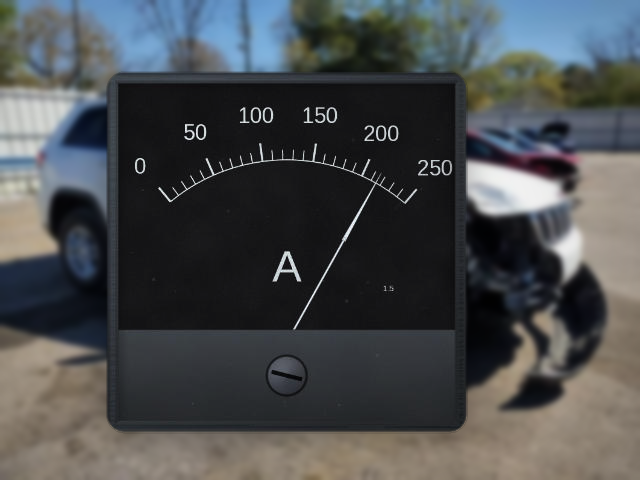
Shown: 215 (A)
